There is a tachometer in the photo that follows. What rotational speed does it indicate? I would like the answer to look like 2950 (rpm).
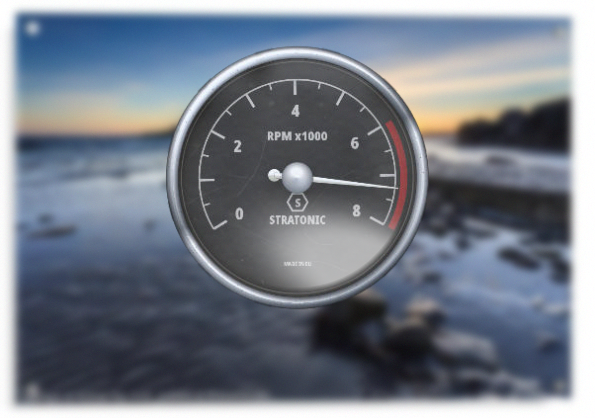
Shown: 7250 (rpm)
